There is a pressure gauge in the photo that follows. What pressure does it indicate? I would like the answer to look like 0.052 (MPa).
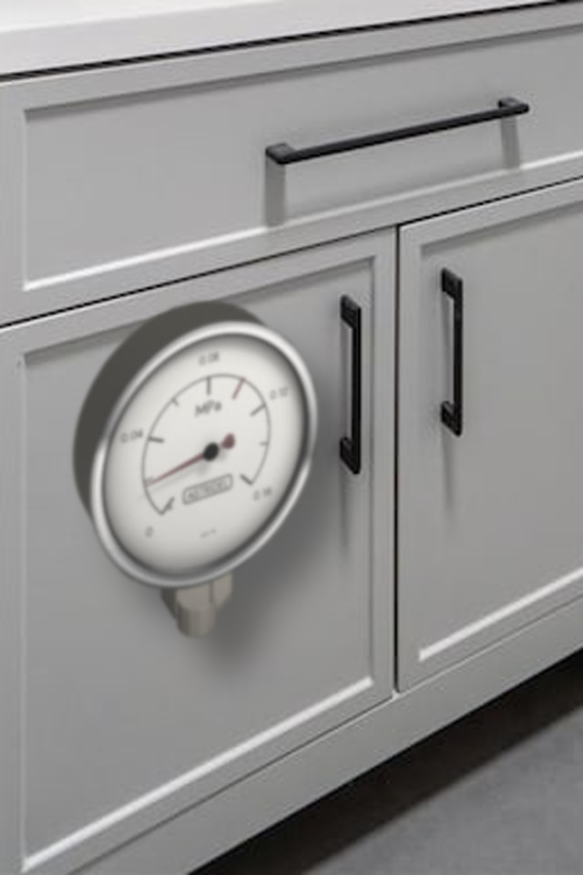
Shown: 0.02 (MPa)
